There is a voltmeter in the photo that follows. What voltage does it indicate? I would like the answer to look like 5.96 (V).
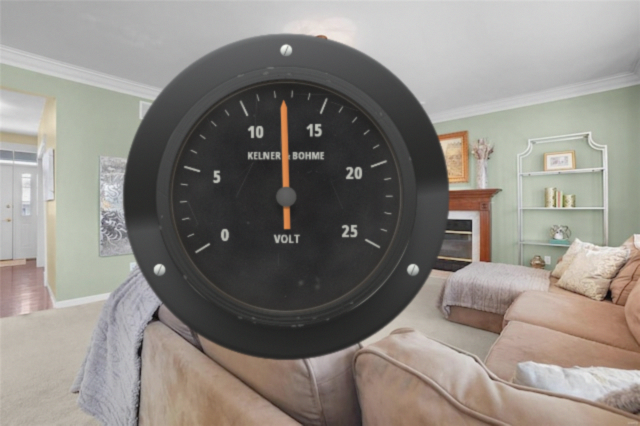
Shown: 12.5 (V)
